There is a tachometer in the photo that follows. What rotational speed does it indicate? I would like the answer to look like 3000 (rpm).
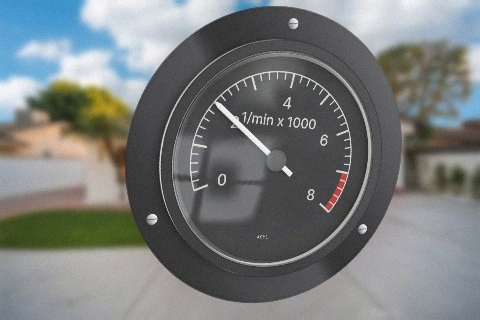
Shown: 2000 (rpm)
